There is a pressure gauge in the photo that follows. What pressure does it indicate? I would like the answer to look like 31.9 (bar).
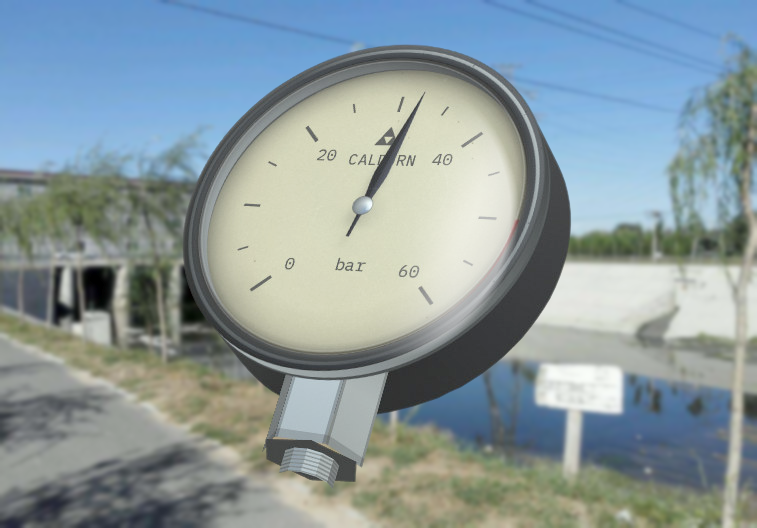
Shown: 32.5 (bar)
